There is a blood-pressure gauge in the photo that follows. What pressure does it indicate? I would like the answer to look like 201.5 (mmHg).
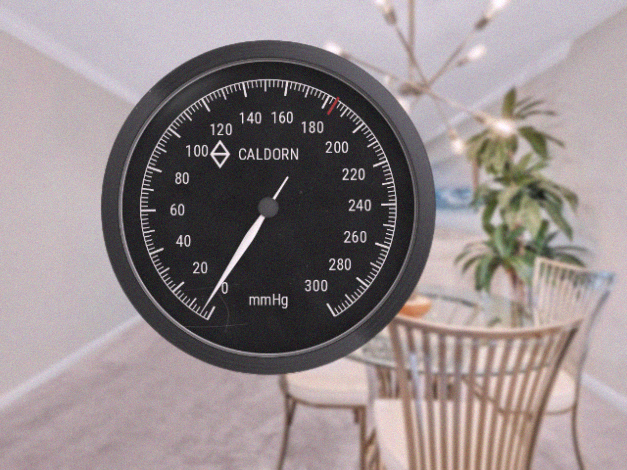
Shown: 4 (mmHg)
